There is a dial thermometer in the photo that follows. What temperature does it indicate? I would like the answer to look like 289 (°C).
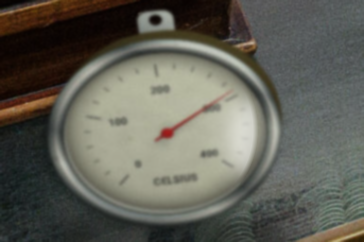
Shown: 290 (°C)
